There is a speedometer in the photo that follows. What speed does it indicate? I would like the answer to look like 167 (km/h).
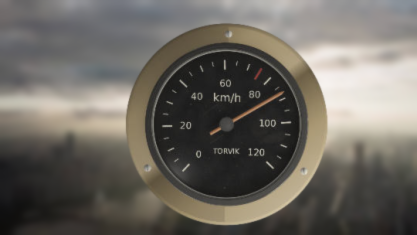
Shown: 87.5 (km/h)
